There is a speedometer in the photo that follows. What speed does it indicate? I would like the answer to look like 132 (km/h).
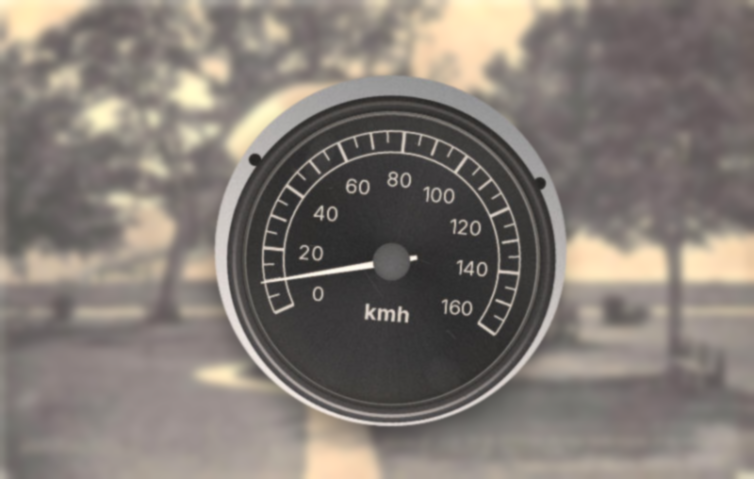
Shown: 10 (km/h)
